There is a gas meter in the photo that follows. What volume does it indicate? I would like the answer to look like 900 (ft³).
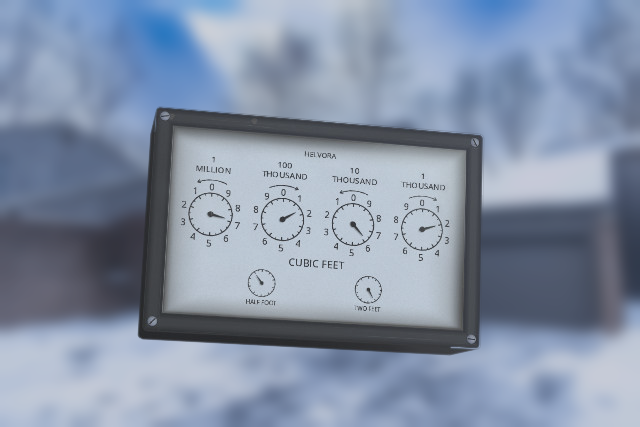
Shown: 716200 (ft³)
